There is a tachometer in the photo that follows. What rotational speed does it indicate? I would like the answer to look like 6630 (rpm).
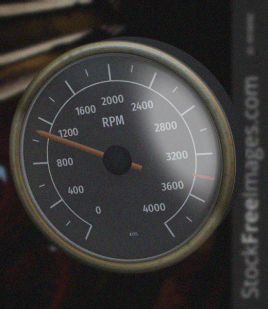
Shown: 1100 (rpm)
